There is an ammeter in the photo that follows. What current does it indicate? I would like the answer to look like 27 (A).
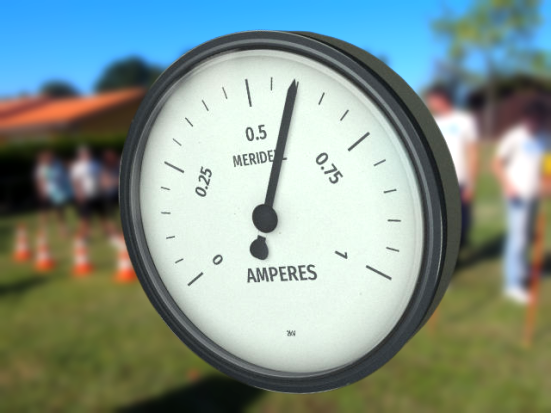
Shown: 0.6 (A)
